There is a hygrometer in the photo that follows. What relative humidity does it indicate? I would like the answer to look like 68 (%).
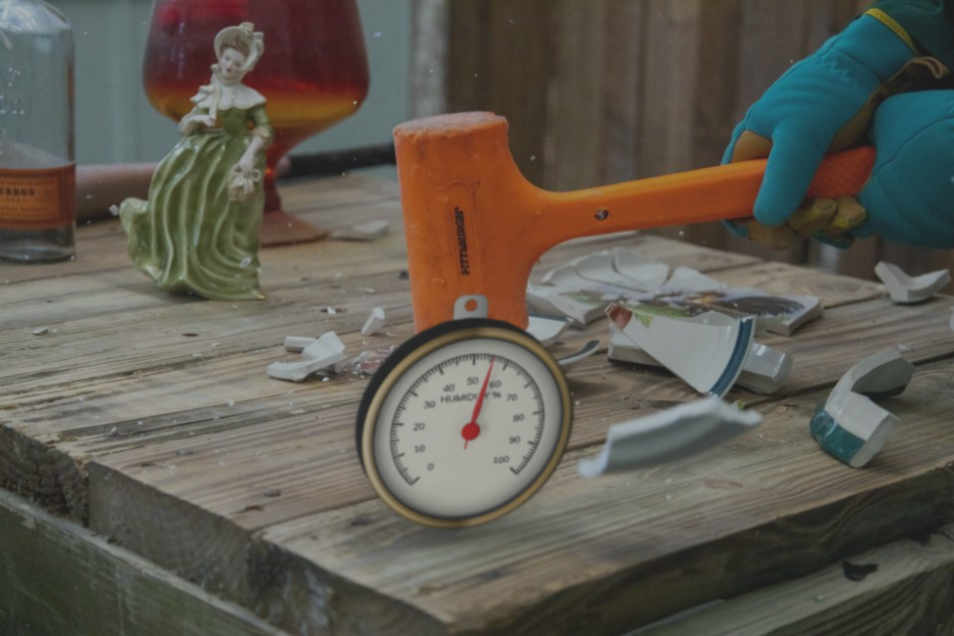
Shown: 55 (%)
